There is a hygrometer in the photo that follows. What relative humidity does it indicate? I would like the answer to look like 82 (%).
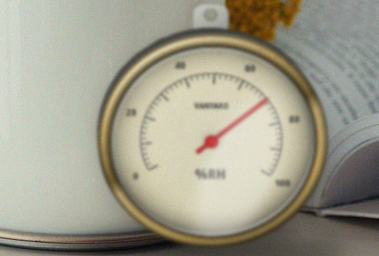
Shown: 70 (%)
